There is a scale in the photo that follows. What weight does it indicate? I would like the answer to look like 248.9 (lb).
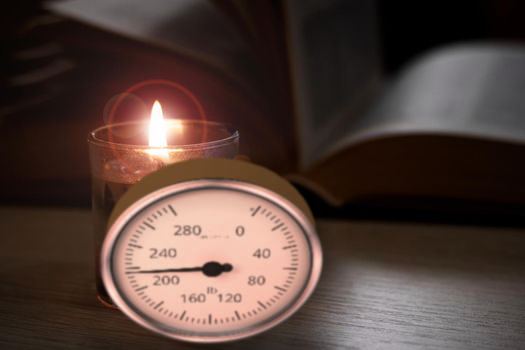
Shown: 220 (lb)
